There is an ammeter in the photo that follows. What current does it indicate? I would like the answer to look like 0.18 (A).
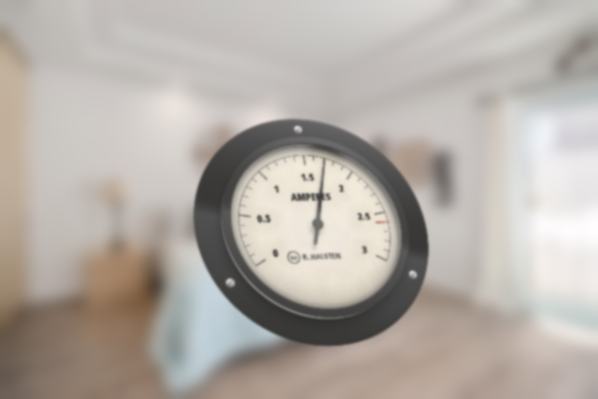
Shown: 1.7 (A)
